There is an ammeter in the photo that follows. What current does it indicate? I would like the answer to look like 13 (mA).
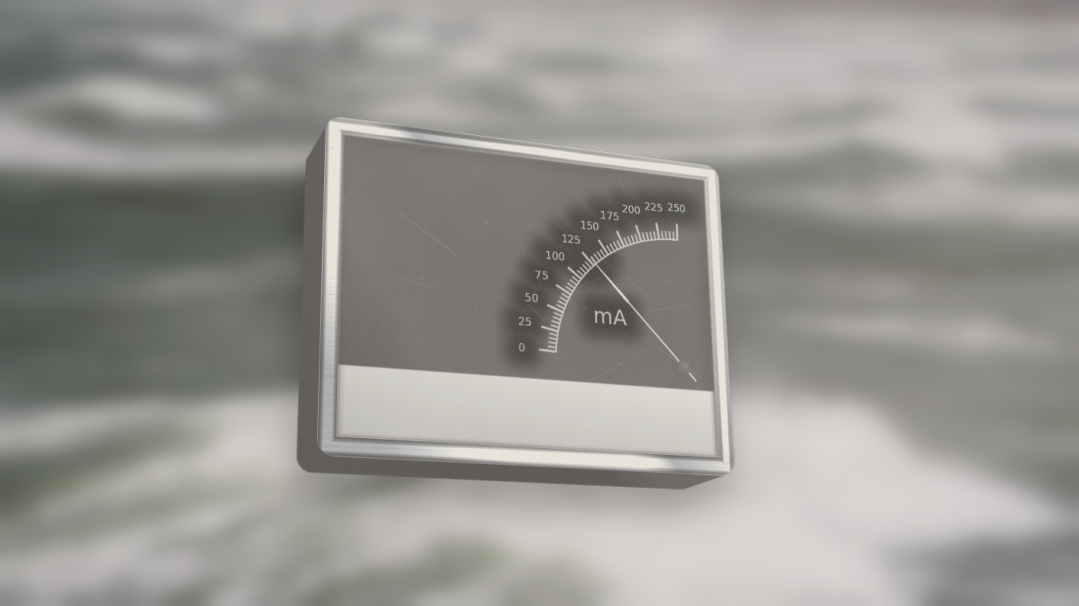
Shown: 125 (mA)
